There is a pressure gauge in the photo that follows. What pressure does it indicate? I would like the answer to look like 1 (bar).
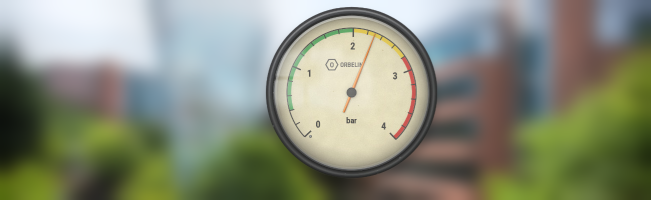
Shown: 2.3 (bar)
